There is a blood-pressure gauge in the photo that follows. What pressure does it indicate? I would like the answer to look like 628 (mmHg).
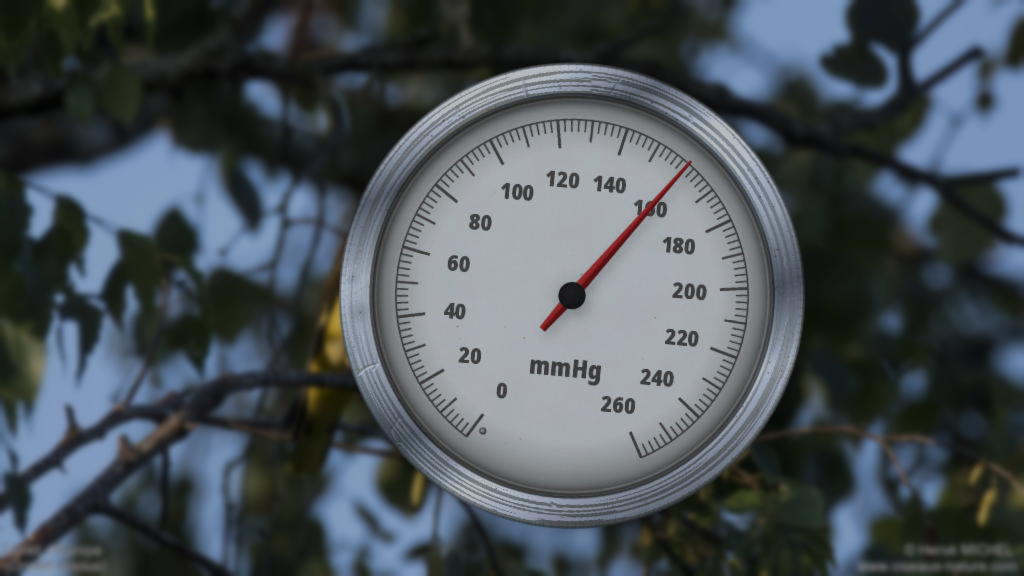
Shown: 160 (mmHg)
